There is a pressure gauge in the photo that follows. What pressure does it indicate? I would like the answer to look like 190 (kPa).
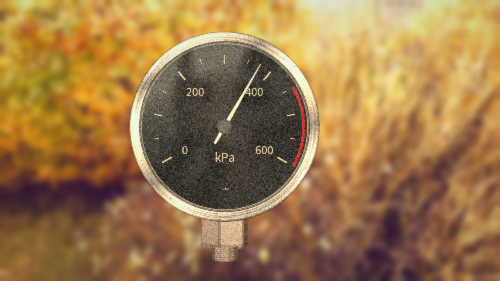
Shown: 375 (kPa)
